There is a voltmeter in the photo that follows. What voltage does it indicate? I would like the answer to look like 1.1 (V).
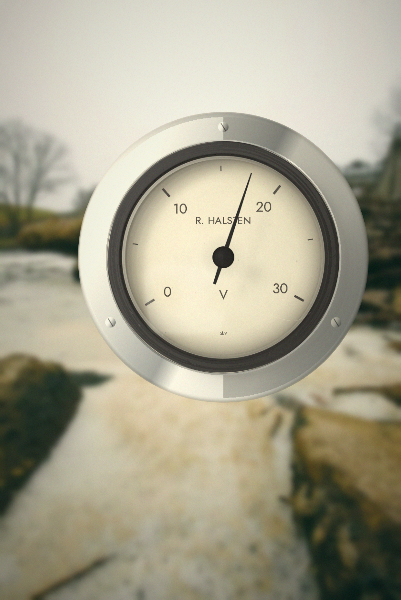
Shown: 17.5 (V)
